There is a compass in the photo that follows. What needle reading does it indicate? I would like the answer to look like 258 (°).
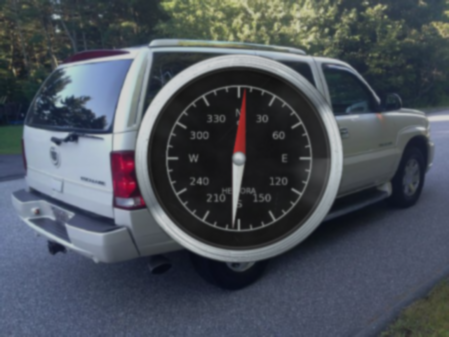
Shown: 5 (°)
